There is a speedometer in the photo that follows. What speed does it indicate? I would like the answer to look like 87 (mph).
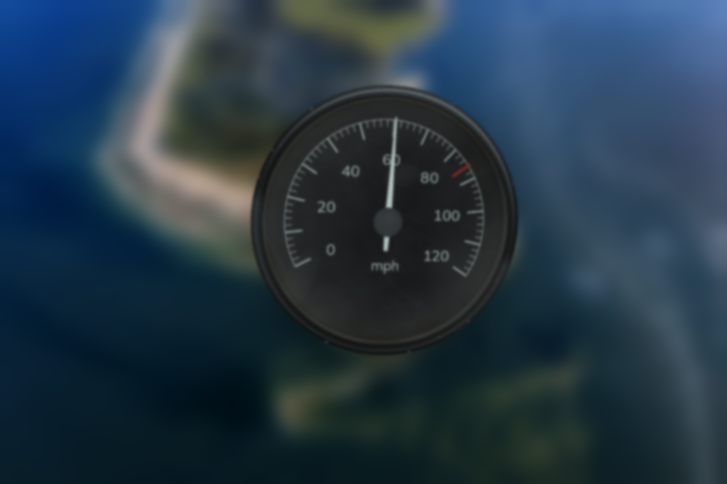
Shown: 60 (mph)
